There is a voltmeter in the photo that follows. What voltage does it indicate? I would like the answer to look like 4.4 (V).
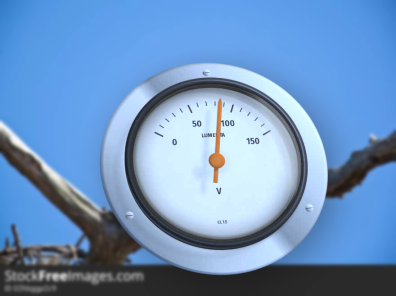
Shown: 85 (V)
